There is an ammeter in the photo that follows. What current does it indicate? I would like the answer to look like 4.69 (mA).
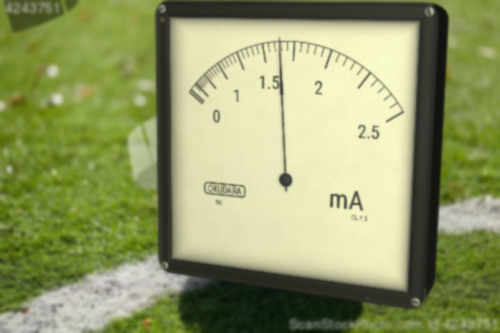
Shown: 1.65 (mA)
